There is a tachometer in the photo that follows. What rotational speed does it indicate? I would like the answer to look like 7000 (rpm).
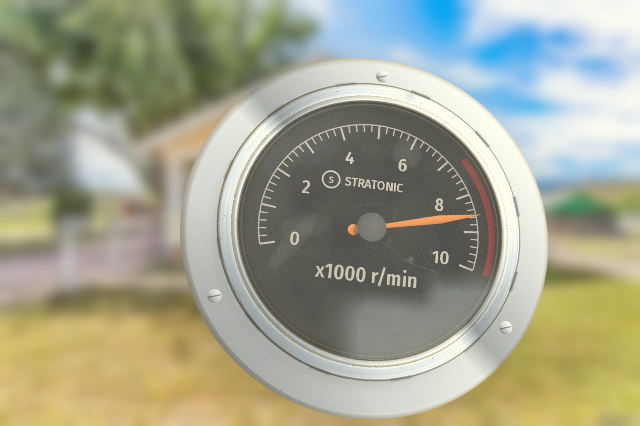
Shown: 8600 (rpm)
